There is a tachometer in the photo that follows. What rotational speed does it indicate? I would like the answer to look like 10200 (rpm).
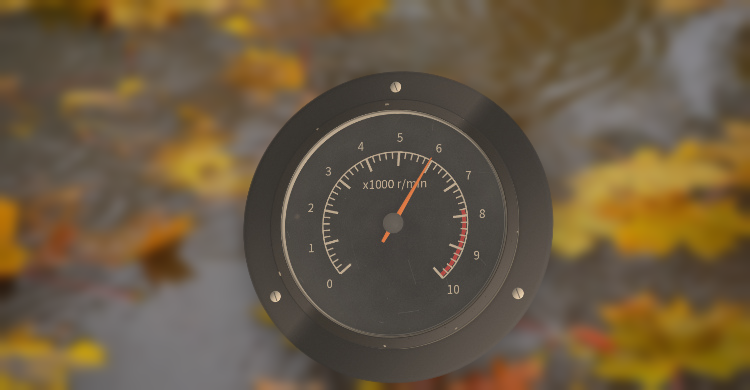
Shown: 6000 (rpm)
